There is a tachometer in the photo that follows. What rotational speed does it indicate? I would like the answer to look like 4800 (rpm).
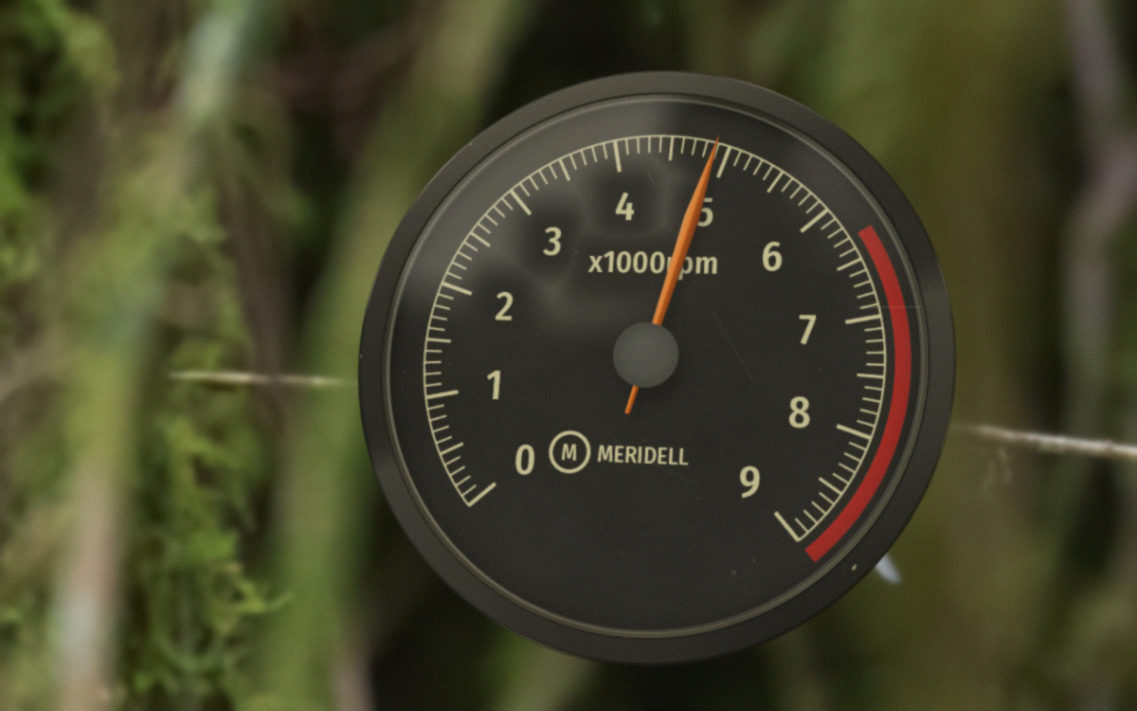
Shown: 4900 (rpm)
